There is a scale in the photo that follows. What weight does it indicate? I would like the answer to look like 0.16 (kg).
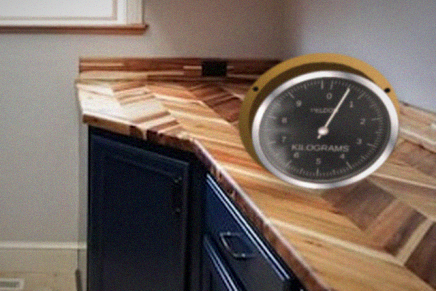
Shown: 0.5 (kg)
